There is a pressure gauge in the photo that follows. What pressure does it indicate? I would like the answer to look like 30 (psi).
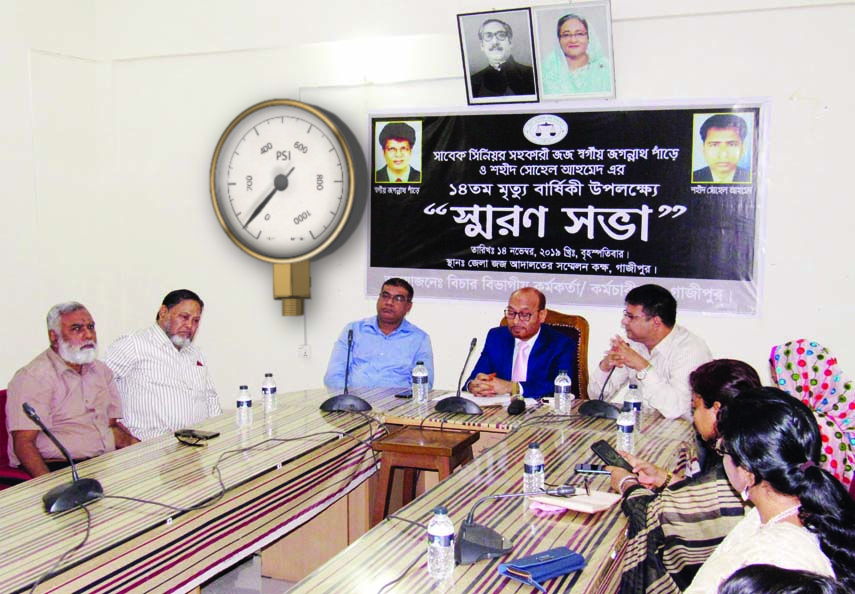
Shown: 50 (psi)
